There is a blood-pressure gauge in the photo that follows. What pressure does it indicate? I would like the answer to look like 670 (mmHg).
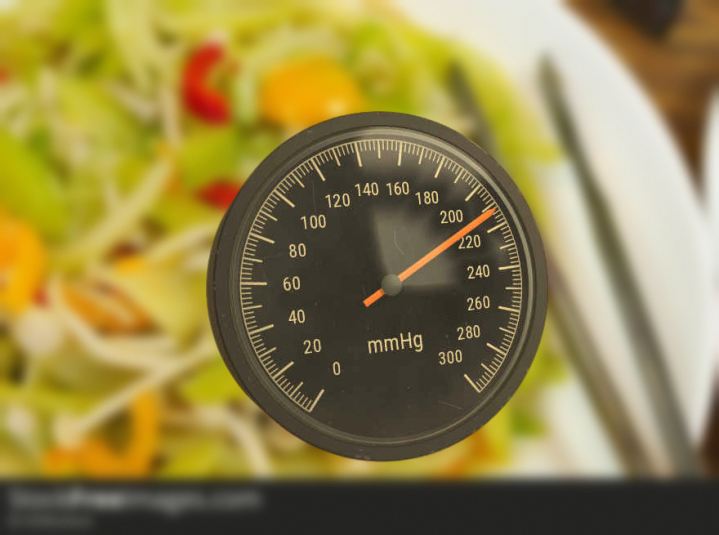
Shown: 212 (mmHg)
